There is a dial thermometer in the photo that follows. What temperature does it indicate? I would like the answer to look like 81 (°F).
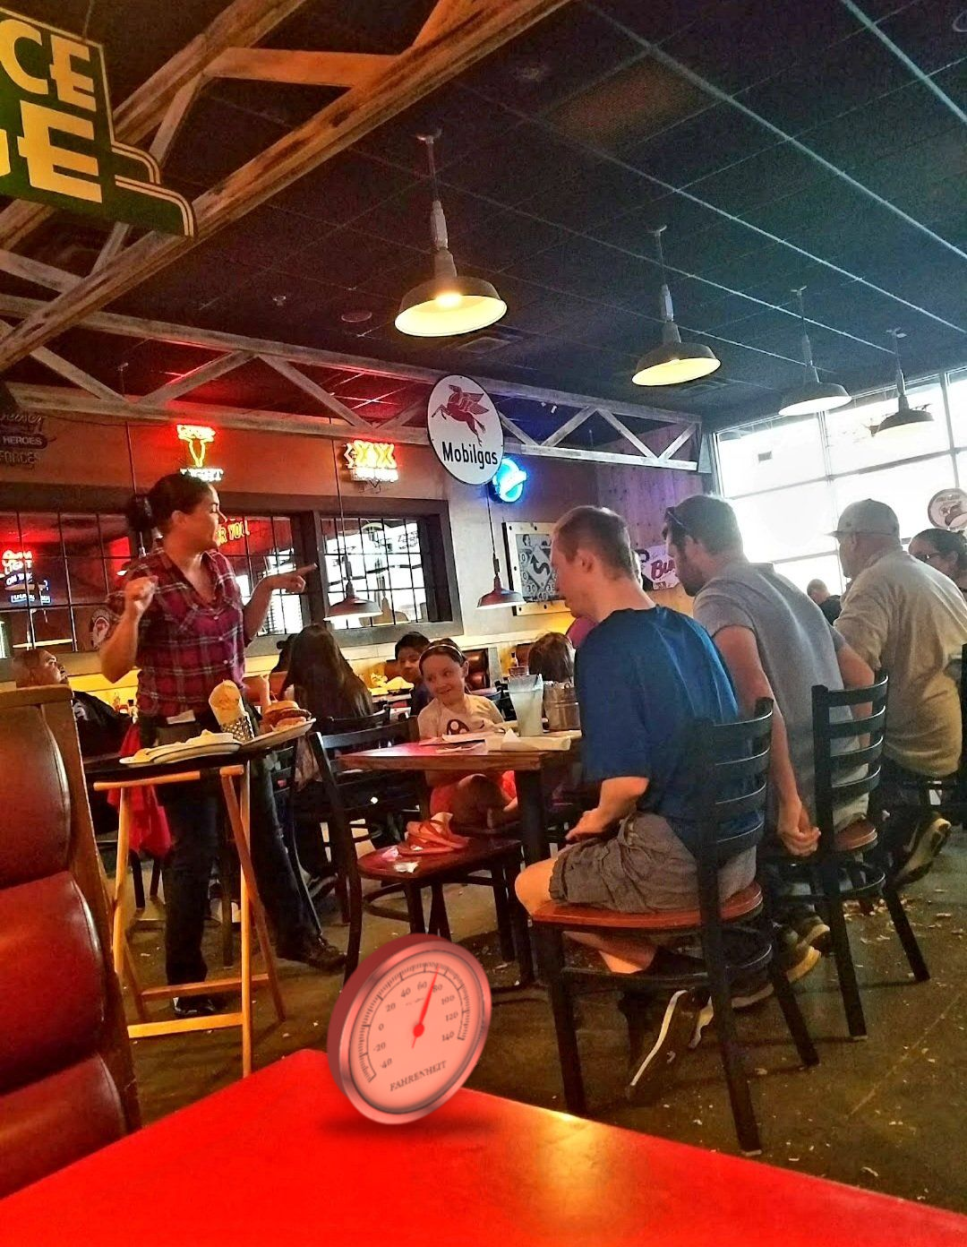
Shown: 70 (°F)
